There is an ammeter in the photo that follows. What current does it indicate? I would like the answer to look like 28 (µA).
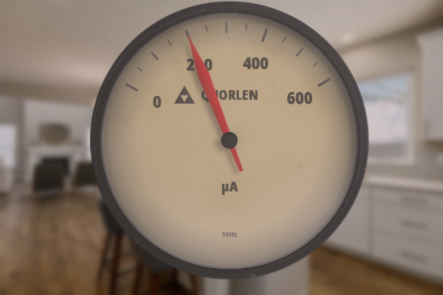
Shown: 200 (µA)
